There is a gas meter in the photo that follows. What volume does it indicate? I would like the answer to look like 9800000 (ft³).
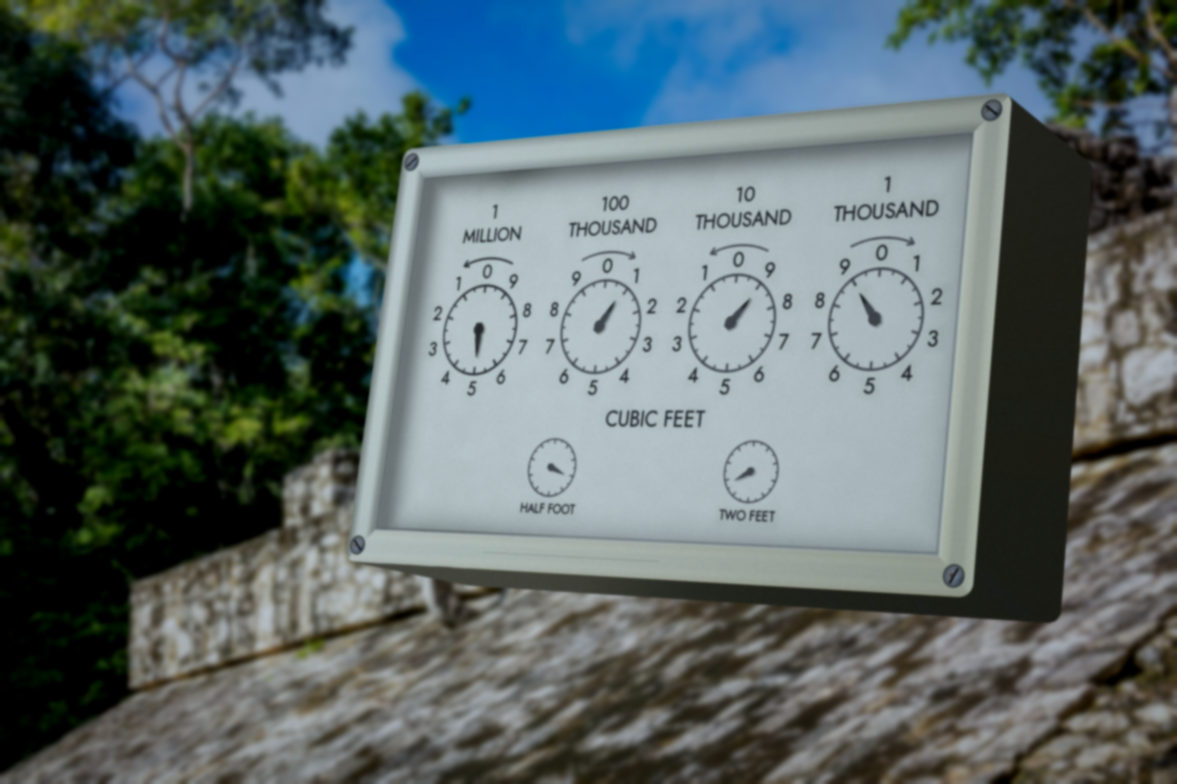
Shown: 508900 (ft³)
